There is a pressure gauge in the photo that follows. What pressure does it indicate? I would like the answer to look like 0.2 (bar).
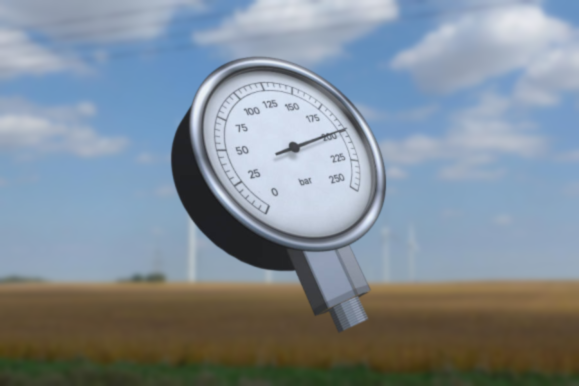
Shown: 200 (bar)
